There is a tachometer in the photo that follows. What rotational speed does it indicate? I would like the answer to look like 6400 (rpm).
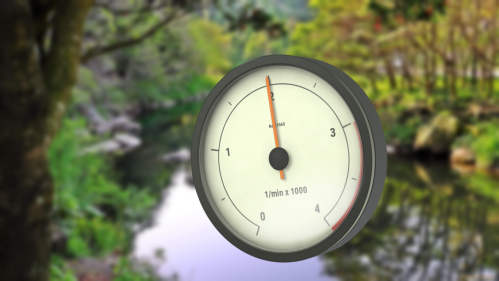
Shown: 2000 (rpm)
